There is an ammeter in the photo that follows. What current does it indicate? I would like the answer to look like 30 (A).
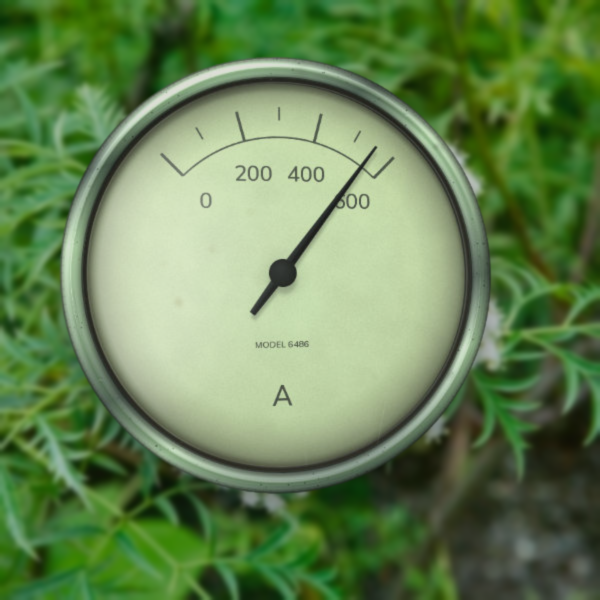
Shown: 550 (A)
